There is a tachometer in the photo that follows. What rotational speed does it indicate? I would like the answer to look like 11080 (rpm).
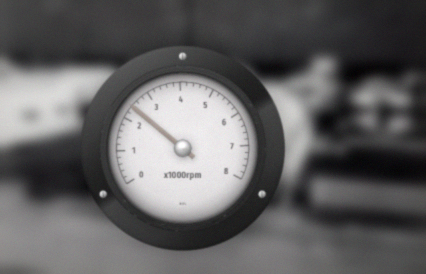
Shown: 2400 (rpm)
